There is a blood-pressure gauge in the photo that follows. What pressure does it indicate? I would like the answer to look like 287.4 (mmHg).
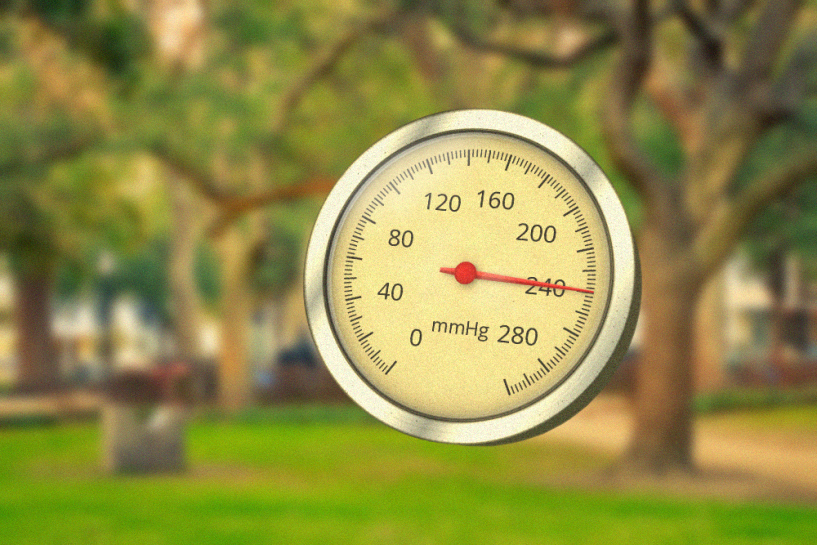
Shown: 240 (mmHg)
